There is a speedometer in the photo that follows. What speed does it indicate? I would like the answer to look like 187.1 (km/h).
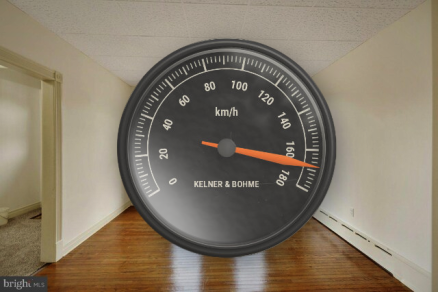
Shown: 168 (km/h)
